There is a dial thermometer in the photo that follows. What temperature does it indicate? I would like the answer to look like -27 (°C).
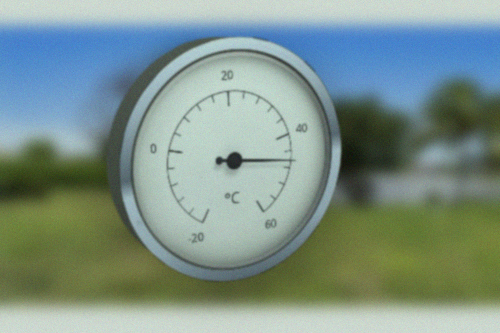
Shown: 46 (°C)
